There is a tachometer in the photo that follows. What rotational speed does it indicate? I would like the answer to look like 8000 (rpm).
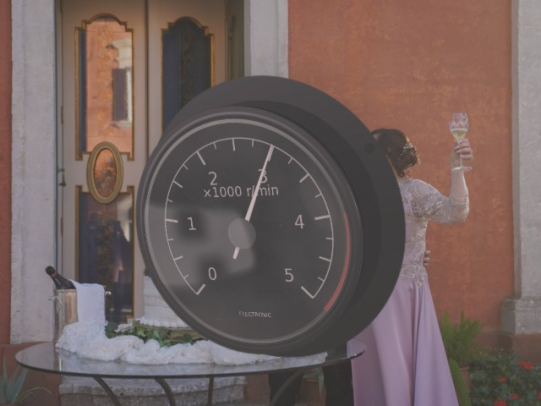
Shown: 3000 (rpm)
